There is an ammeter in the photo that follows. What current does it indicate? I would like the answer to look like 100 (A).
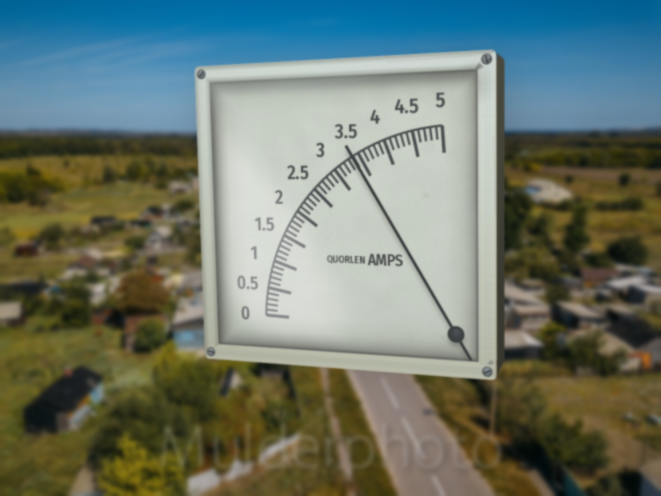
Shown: 3.4 (A)
